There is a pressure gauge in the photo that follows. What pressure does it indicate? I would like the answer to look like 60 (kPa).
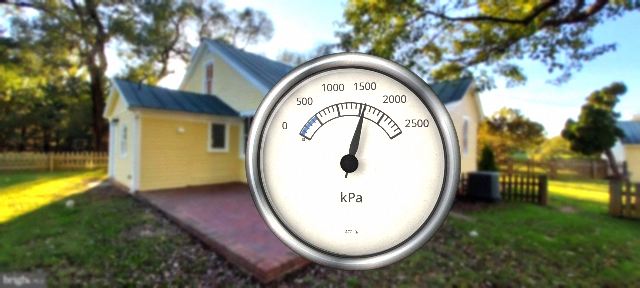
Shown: 1600 (kPa)
